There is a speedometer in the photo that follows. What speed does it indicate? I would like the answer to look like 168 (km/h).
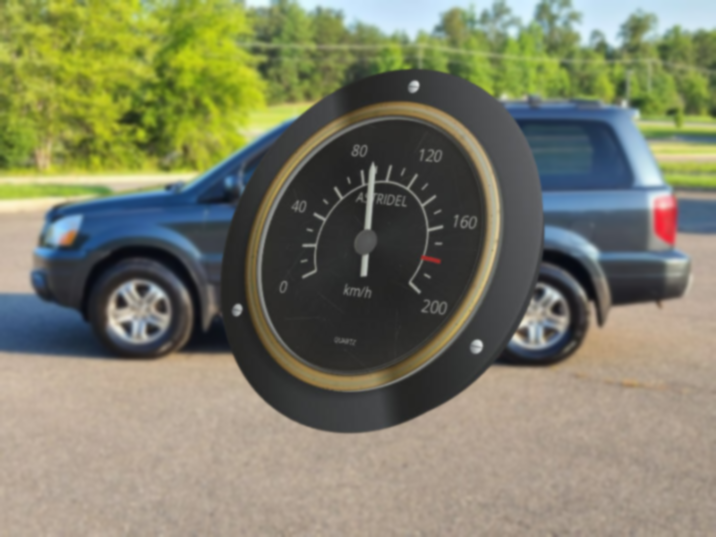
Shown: 90 (km/h)
